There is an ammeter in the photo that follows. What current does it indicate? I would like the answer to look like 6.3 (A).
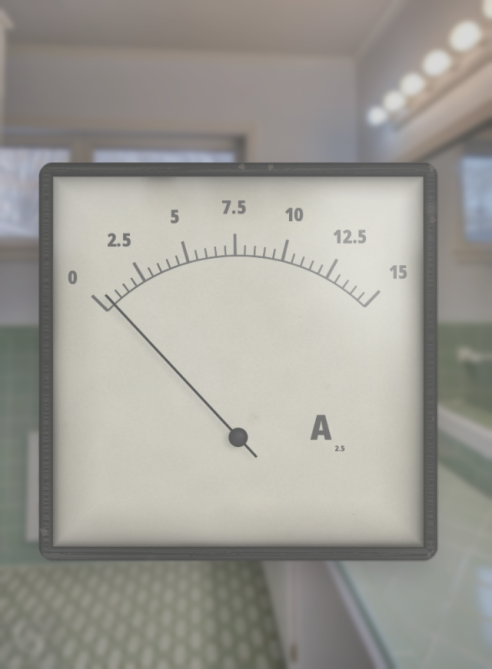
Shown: 0.5 (A)
